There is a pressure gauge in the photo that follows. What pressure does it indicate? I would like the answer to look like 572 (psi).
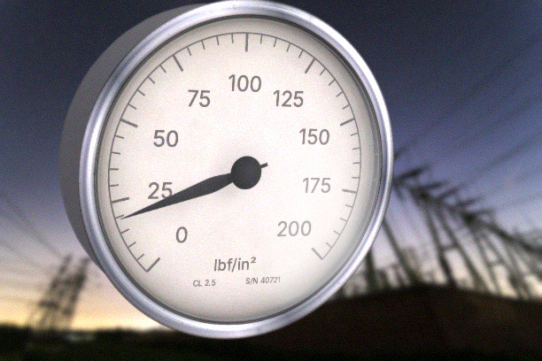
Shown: 20 (psi)
